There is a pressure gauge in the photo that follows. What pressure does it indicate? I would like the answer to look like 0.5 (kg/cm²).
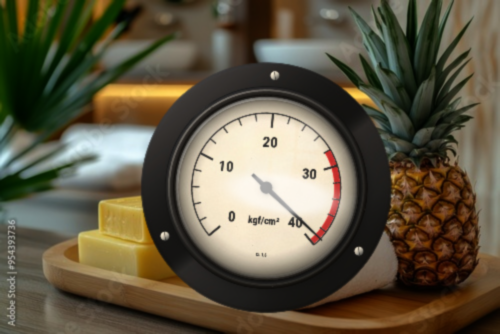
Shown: 39 (kg/cm²)
